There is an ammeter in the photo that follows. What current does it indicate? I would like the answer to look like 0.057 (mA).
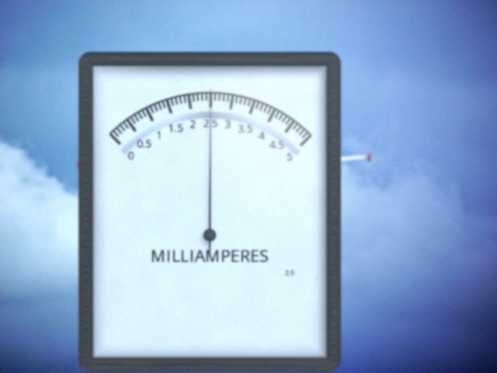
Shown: 2.5 (mA)
